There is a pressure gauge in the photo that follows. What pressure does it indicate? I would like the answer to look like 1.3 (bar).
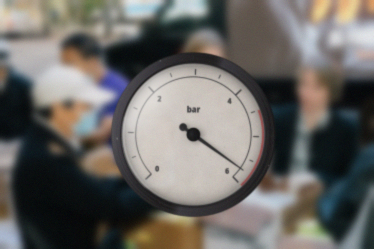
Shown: 5.75 (bar)
